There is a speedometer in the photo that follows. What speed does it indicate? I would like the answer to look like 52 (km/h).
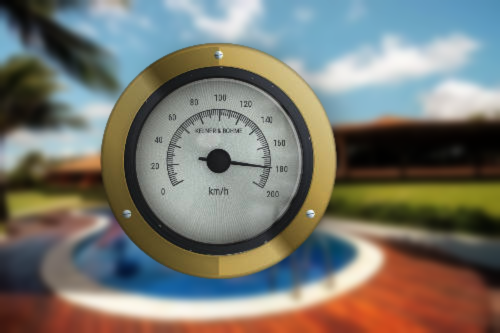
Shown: 180 (km/h)
